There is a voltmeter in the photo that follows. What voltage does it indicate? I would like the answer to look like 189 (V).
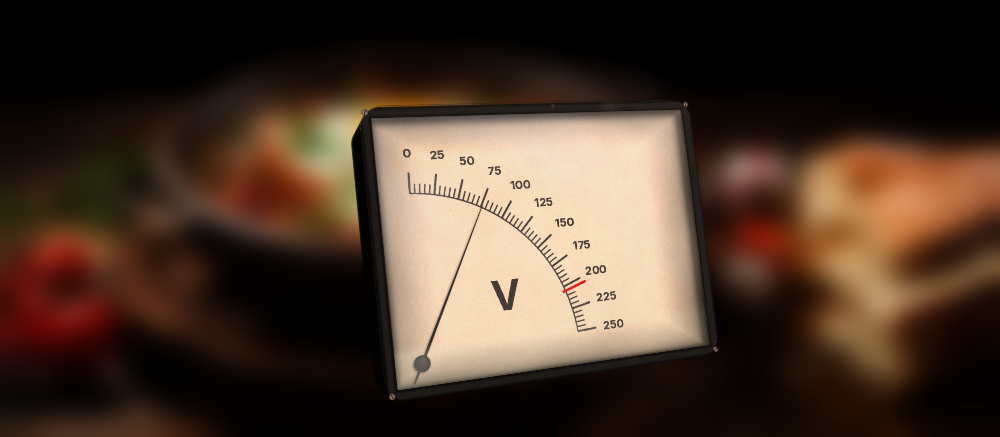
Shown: 75 (V)
